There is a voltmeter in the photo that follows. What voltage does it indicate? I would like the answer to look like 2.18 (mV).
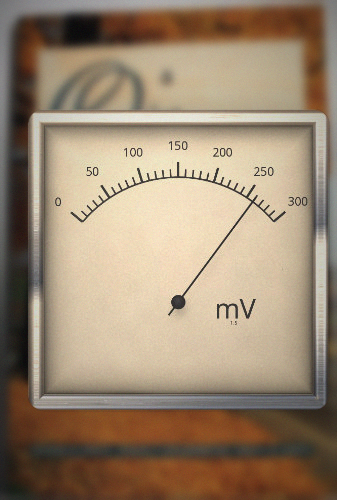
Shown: 260 (mV)
